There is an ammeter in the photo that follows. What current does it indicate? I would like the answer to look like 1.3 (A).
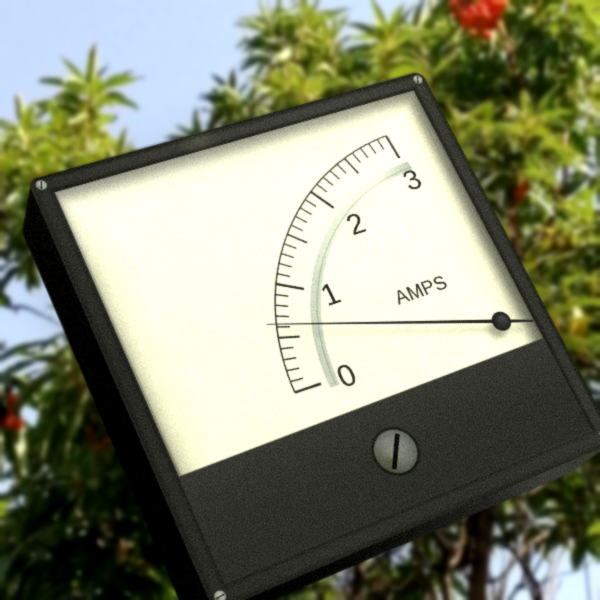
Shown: 0.6 (A)
